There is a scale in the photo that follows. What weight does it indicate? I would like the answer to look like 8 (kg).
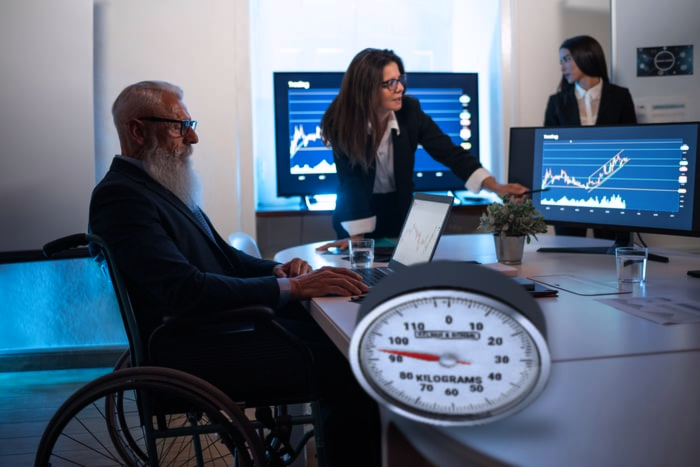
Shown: 95 (kg)
